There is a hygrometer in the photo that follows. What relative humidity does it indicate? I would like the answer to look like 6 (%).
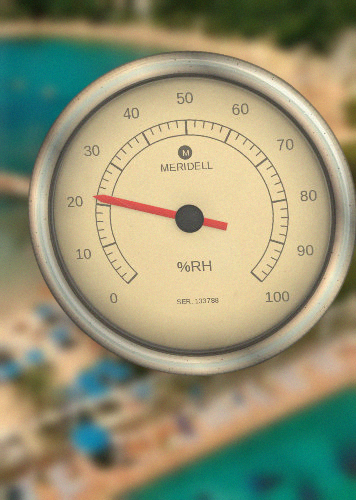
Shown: 22 (%)
